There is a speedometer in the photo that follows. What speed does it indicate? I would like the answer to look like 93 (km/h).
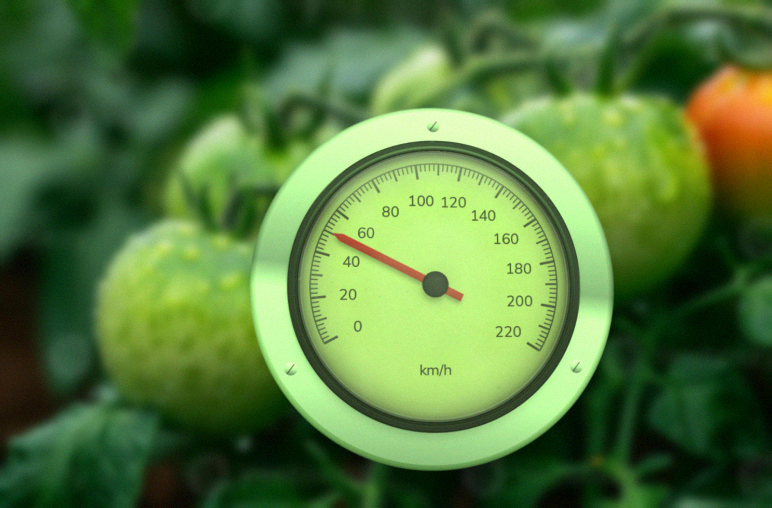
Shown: 50 (km/h)
